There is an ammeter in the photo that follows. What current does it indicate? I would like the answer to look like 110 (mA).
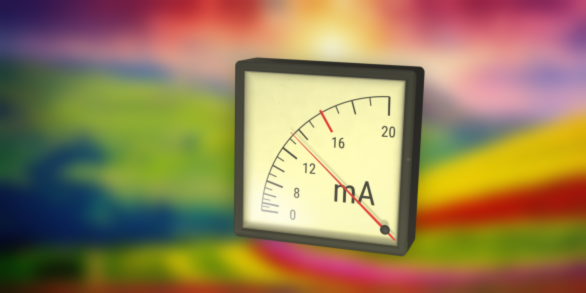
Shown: 13.5 (mA)
